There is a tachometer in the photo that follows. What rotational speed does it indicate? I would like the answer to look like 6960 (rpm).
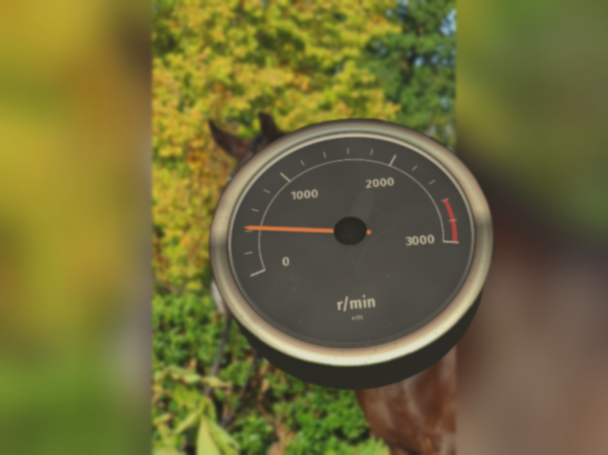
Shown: 400 (rpm)
